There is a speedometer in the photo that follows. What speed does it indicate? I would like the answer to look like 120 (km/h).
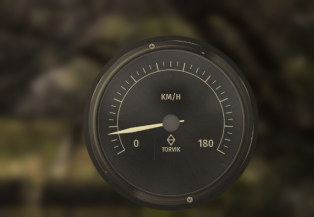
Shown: 15 (km/h)
